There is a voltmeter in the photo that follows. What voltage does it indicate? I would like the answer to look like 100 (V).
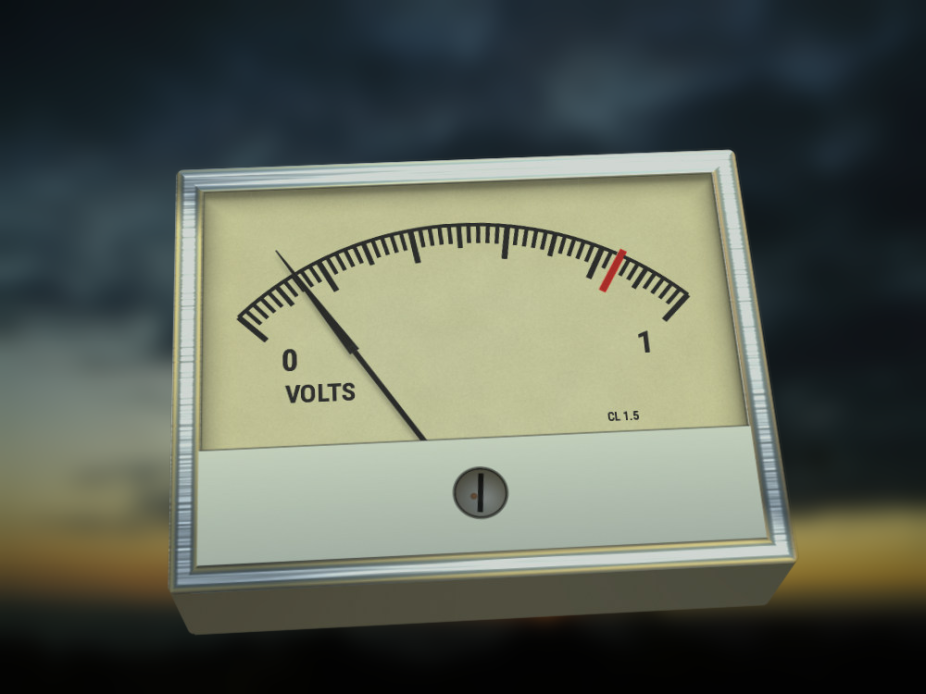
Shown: 0.14 (V)
